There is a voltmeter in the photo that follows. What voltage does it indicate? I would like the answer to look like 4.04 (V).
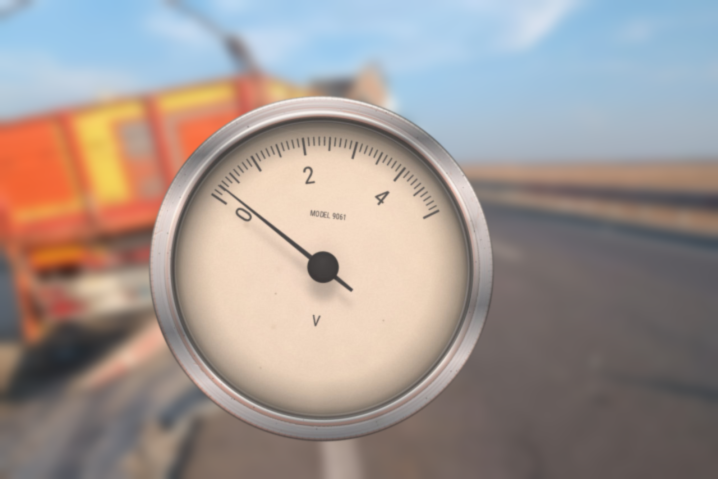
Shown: 0.2 (V)
